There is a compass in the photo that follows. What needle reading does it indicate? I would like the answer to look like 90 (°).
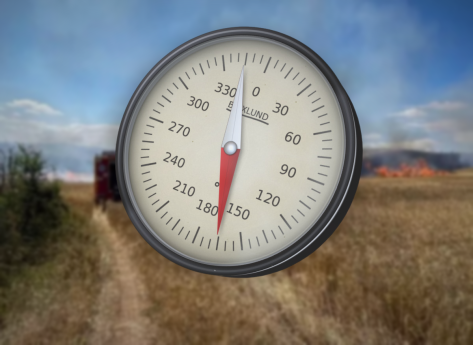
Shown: 165 (°)
